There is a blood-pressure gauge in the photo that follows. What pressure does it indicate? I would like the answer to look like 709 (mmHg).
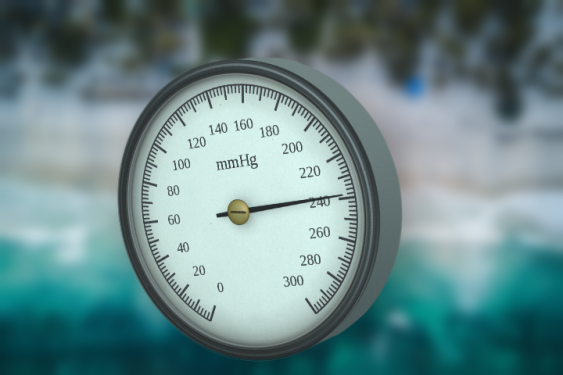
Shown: 238 (mmHg)
